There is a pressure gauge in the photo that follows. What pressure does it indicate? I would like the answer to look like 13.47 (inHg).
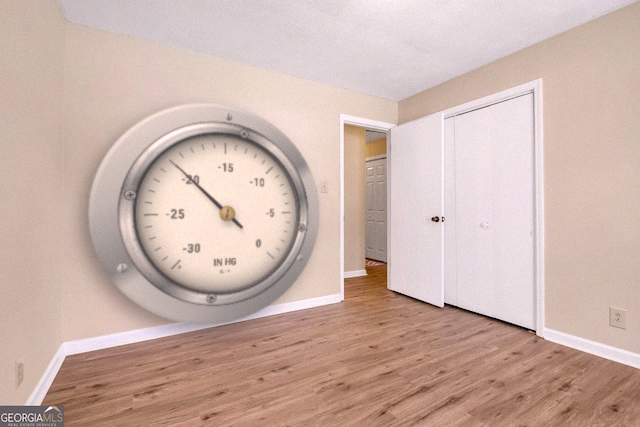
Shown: -20 (inHg)
